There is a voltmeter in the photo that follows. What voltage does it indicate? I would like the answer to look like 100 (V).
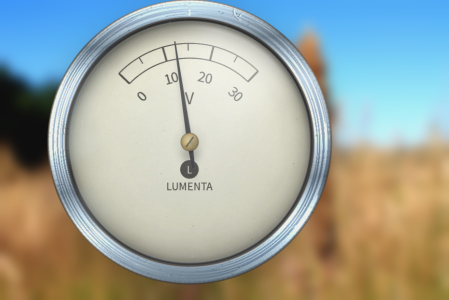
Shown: 12.5 (V)
